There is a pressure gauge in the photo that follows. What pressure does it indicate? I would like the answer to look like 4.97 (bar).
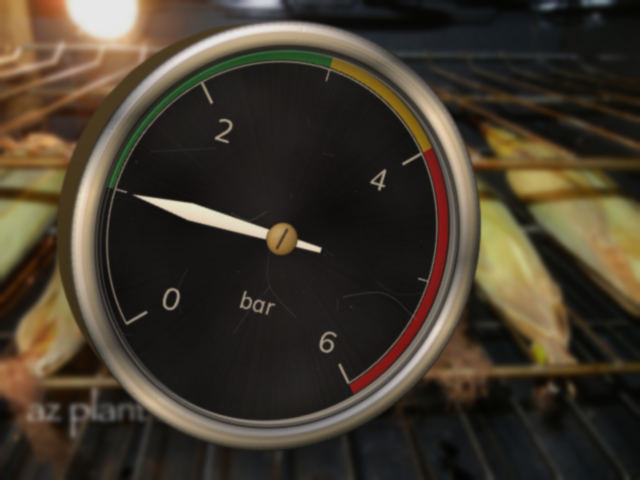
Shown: 1 (bar)
